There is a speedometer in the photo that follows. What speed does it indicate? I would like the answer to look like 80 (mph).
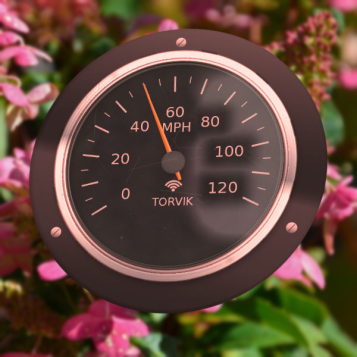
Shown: 50 (mph)
